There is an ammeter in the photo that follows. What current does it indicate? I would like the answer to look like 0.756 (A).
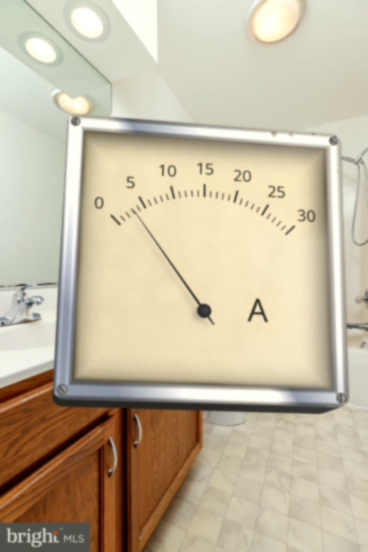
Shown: 3 (A)
